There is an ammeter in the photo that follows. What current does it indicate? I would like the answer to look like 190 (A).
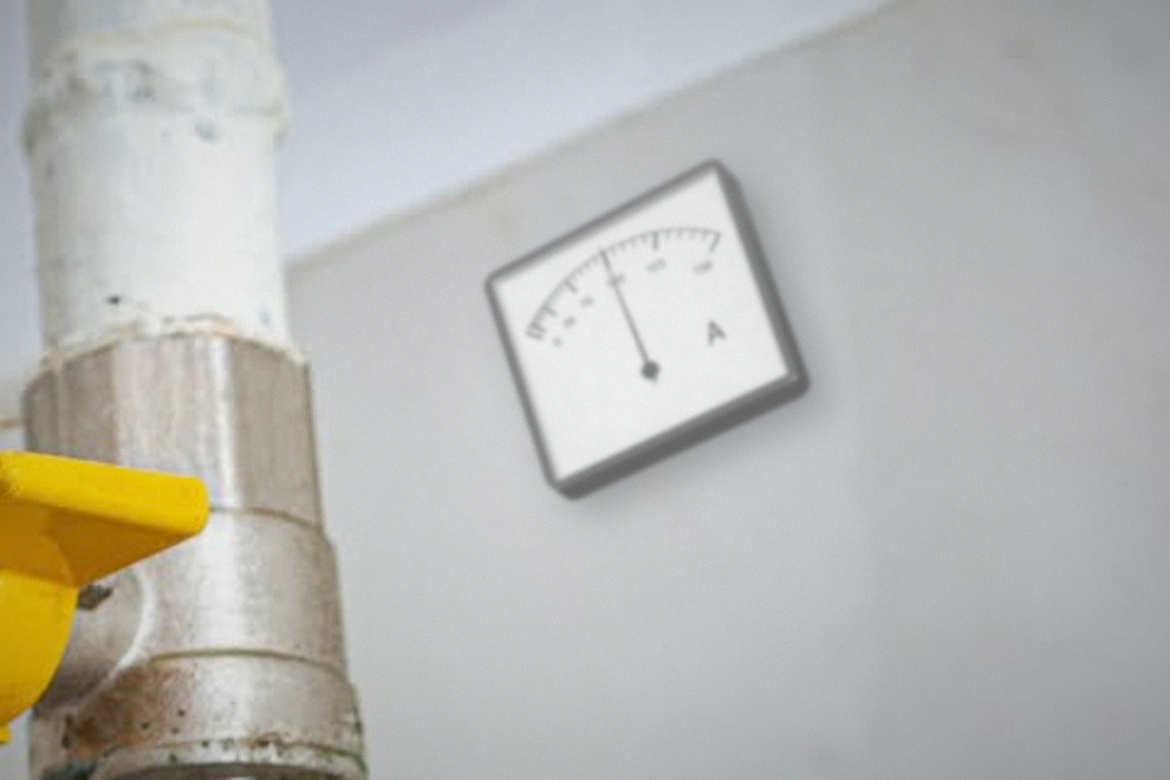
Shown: 100 (A)
